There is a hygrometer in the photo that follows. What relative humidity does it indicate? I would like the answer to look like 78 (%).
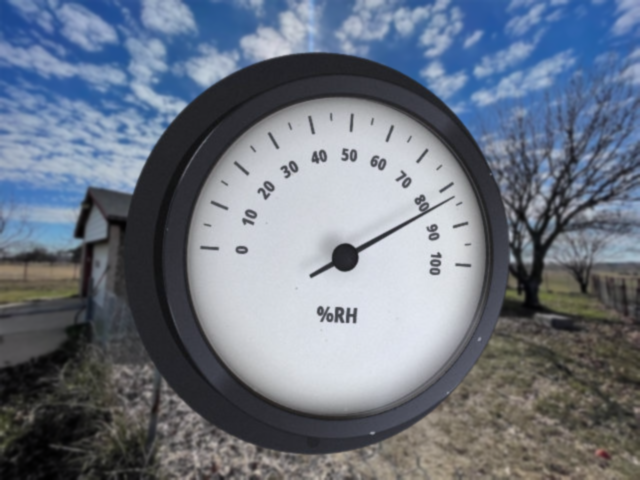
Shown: 82.5 (%)
